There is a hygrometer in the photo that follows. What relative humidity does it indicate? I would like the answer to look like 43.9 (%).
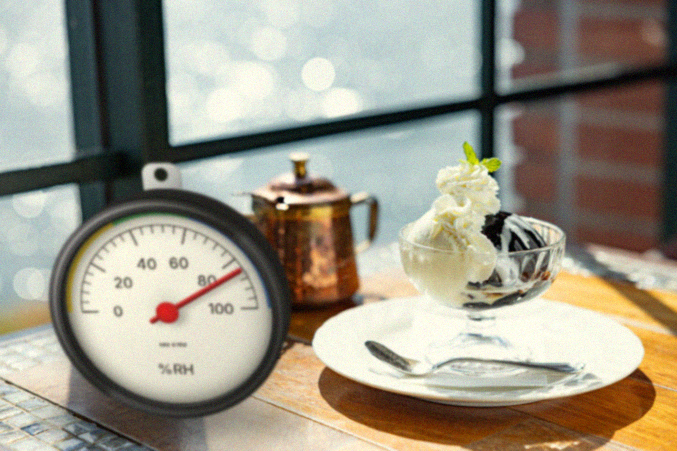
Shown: 84 (%)
